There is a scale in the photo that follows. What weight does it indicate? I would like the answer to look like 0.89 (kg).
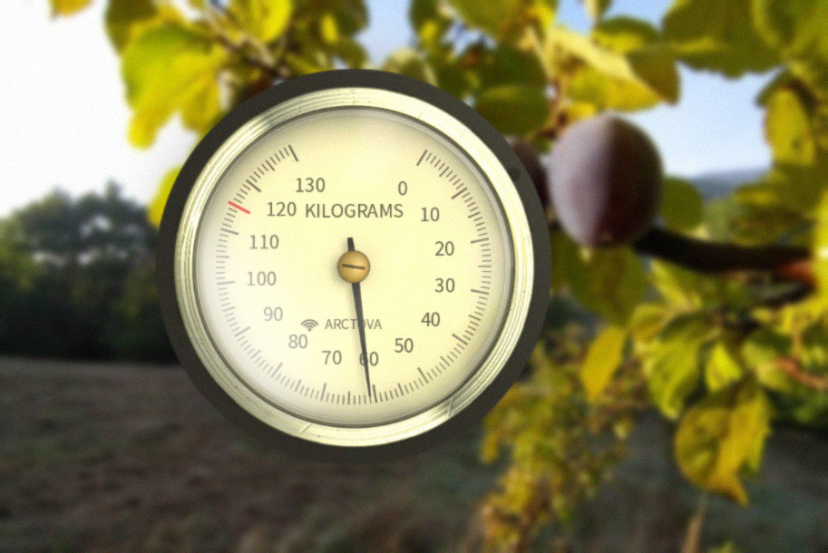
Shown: 61 (kg)
